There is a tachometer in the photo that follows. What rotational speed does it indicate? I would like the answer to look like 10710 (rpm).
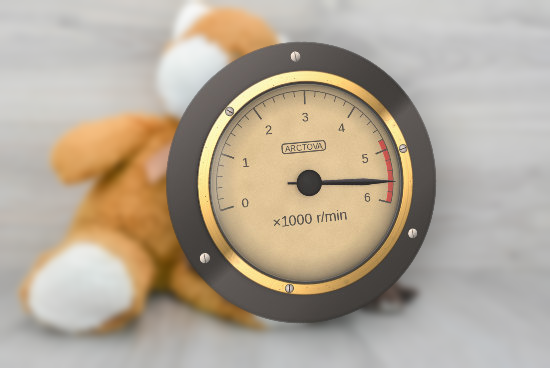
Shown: 5600 (rpm)
